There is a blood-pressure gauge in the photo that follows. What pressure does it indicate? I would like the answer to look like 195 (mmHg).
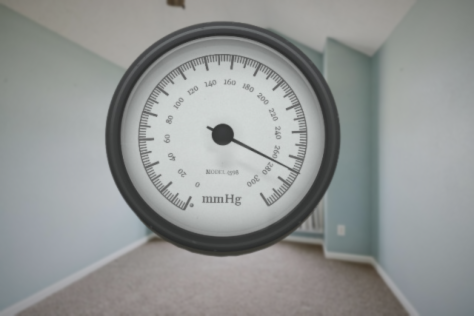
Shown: 270 (mmHg)
